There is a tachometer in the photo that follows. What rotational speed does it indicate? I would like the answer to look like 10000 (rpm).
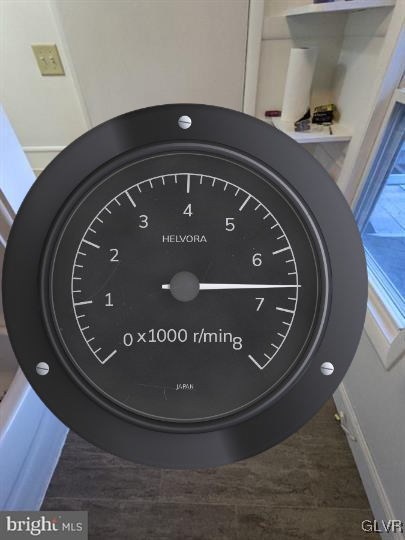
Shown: 6600 (rpm)
